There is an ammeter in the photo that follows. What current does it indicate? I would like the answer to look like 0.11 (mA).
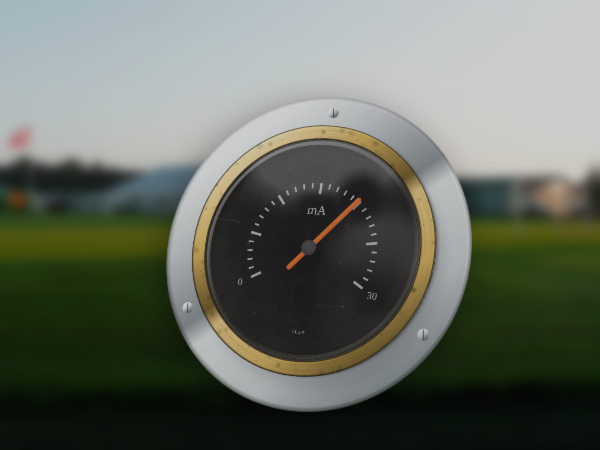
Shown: 20 (mA)
